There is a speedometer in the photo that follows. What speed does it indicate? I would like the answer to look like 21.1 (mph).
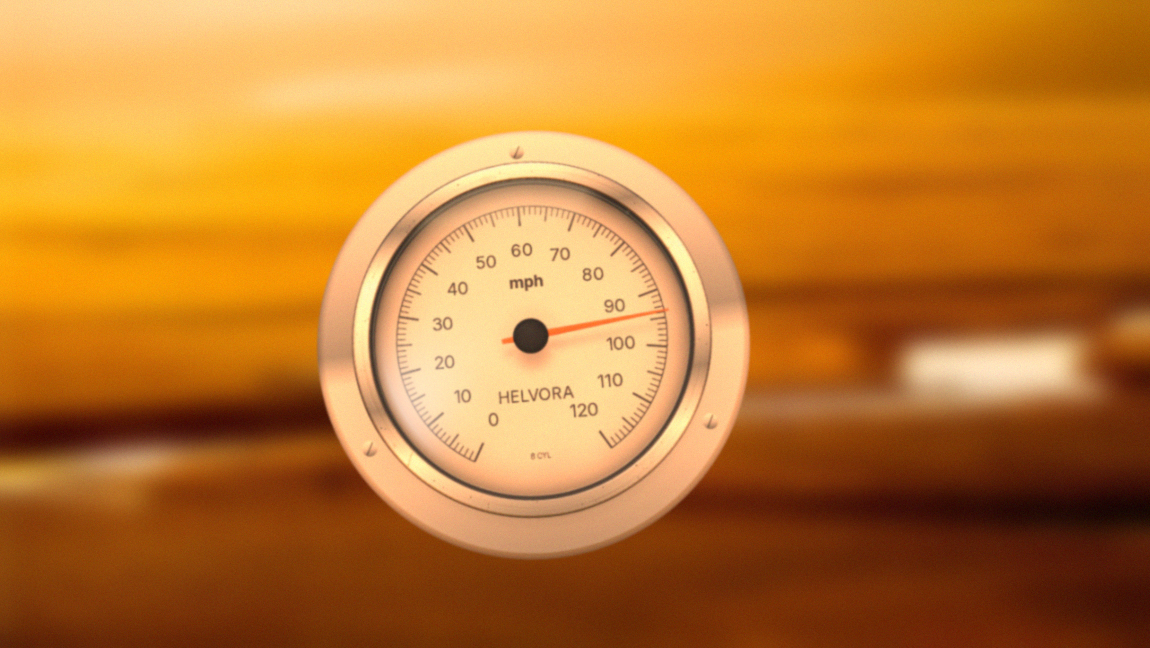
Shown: 94 (mph)
